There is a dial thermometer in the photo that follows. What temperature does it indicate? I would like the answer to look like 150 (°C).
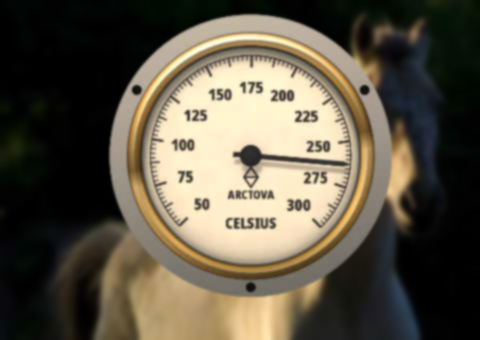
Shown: 262.5 (°C)
